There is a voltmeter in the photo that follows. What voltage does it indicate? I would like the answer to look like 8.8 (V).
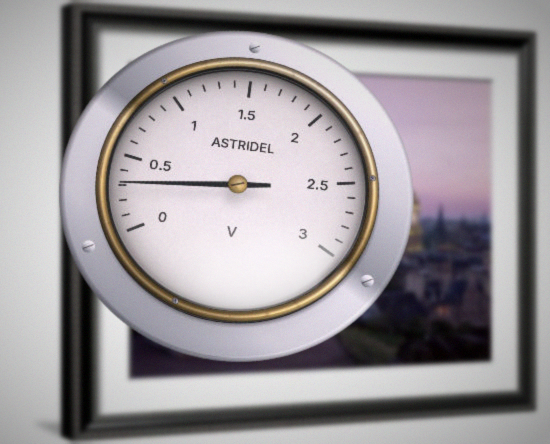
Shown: 0.3 (V)
